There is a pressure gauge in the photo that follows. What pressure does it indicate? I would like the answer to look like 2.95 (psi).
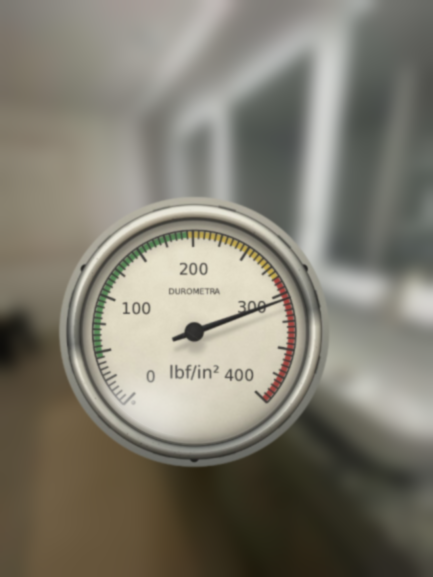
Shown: 305 (psi)
